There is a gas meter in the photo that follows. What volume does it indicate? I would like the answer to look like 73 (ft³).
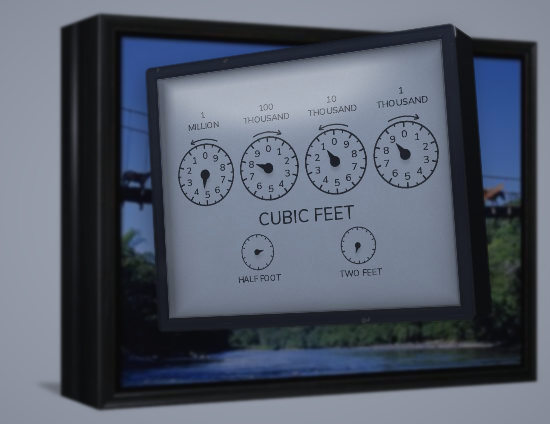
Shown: 480900 (ft³)
